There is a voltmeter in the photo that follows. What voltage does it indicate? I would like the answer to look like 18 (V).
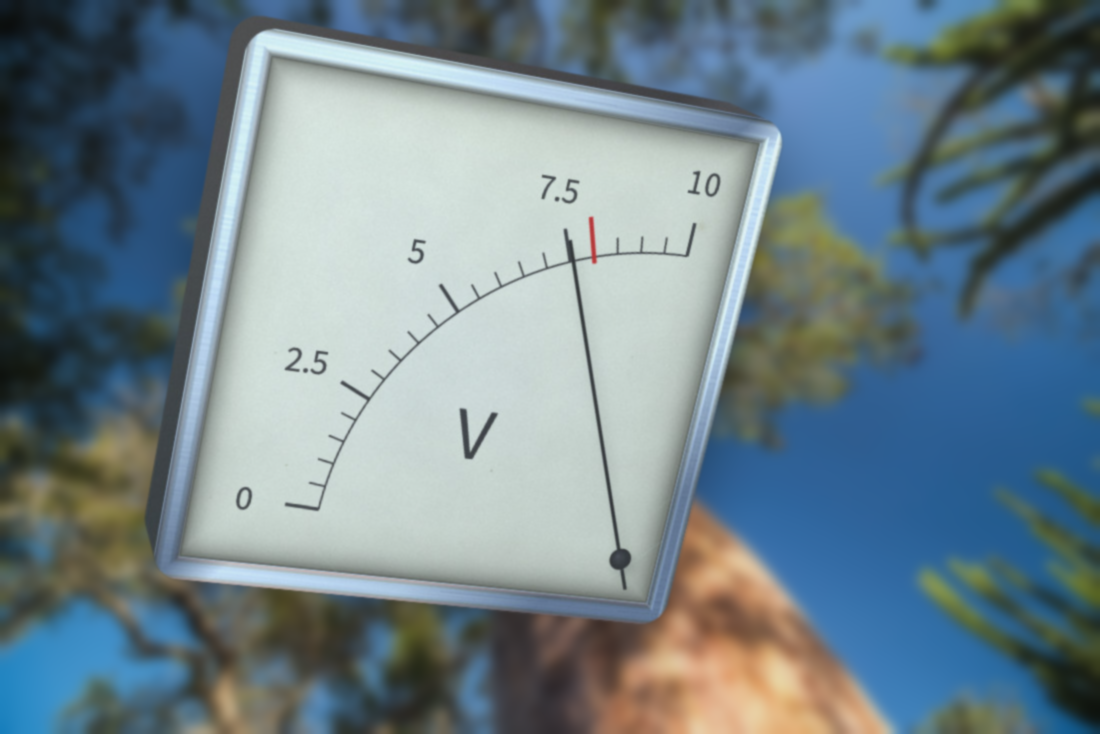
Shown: 7.5 (V)
